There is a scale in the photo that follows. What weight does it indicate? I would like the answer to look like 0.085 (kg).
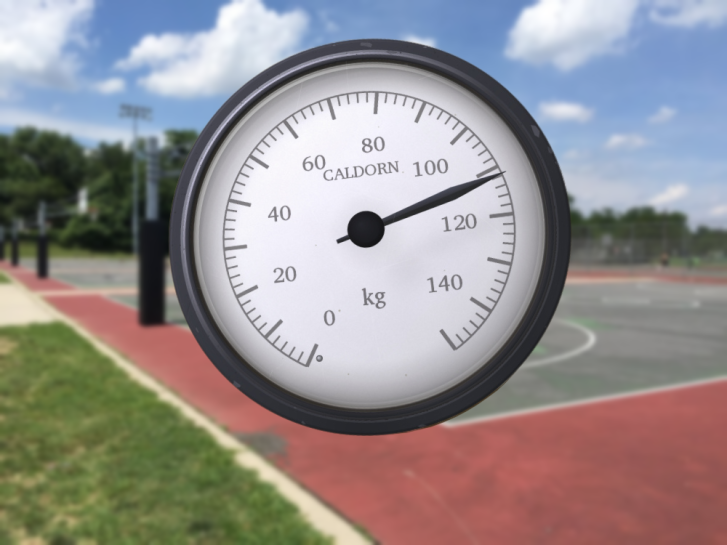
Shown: 112 (kg)
